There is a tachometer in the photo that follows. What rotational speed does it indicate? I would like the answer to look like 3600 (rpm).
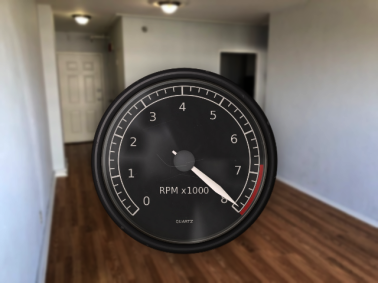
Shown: 7900 (rpm)
